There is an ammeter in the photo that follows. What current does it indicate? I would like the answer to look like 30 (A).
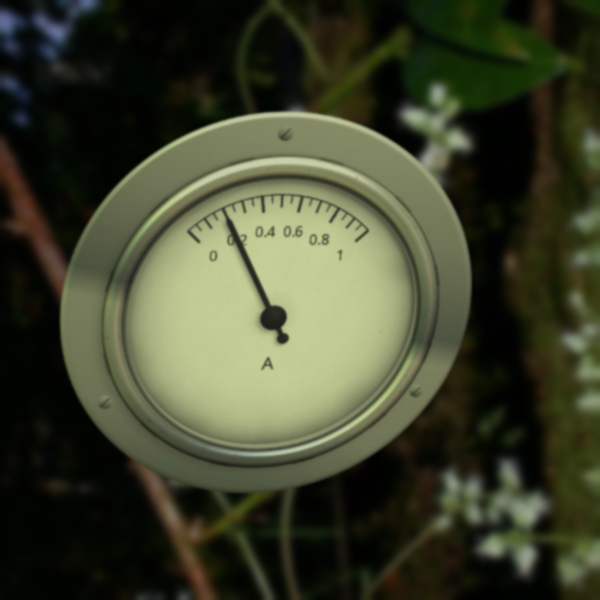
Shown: 0.2 (A)
